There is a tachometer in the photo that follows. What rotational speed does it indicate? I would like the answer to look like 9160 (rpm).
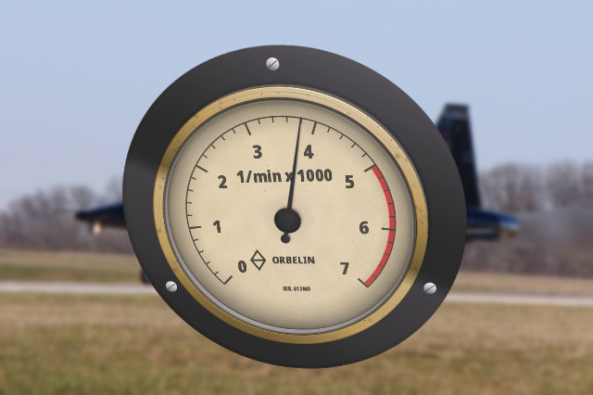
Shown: 3800 (rpm)
